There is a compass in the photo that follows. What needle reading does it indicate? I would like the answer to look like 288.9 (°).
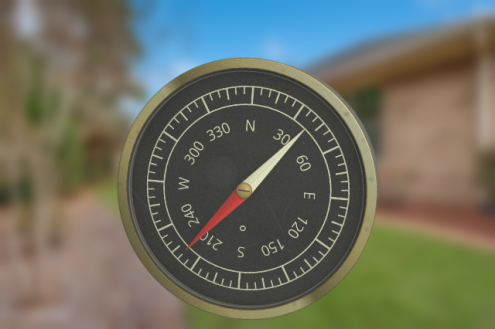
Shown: 220 (°)
